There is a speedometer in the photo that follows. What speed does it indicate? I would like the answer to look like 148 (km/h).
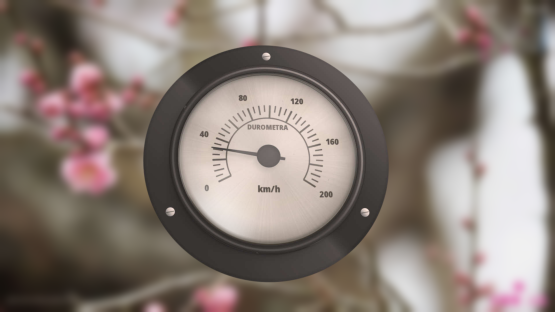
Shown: 30 (km/h)
